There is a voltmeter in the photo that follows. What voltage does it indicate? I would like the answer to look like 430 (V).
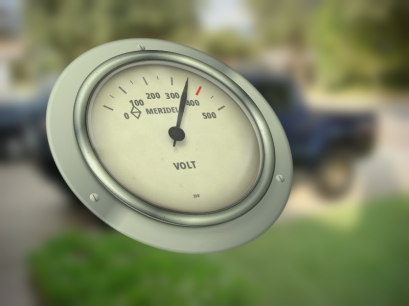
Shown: 350 (V)
